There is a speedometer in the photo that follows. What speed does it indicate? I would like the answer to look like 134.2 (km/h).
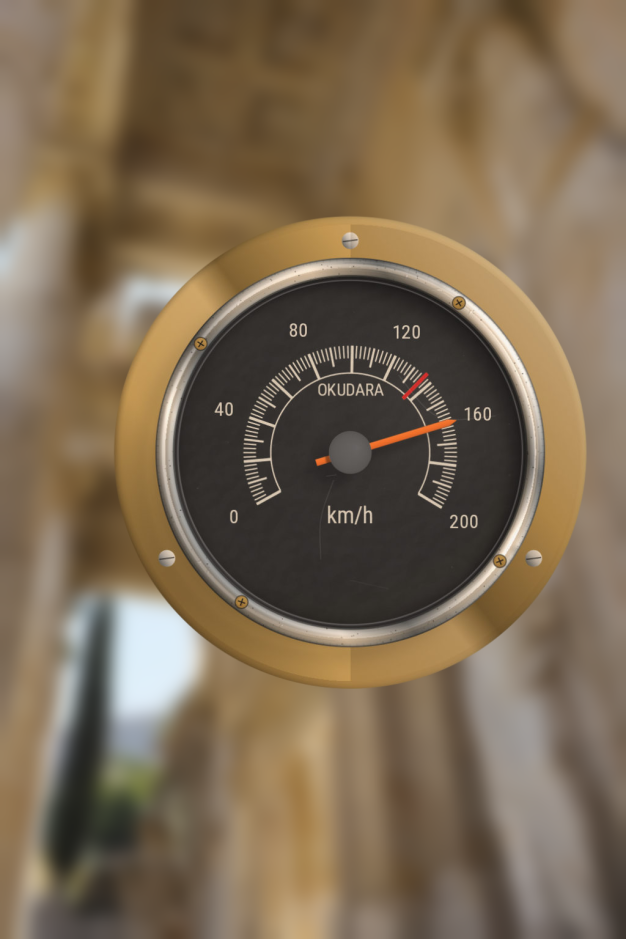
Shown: 160 (km/h)
